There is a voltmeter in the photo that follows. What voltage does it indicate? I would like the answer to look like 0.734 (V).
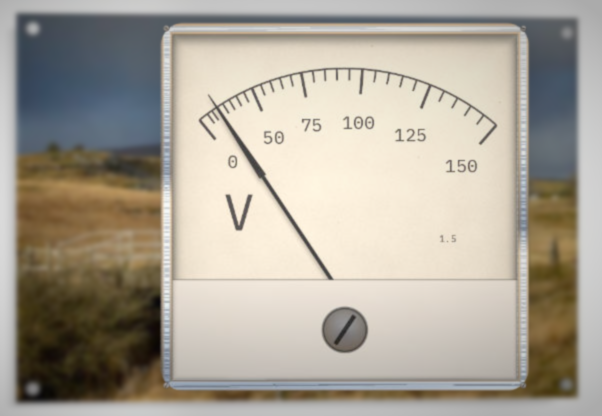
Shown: 25 (V)
